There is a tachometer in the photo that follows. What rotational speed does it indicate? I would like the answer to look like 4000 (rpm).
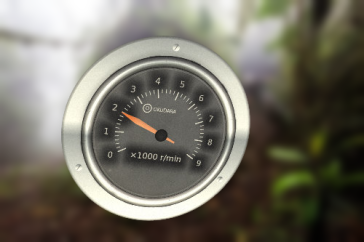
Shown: 2000 (rpm)
